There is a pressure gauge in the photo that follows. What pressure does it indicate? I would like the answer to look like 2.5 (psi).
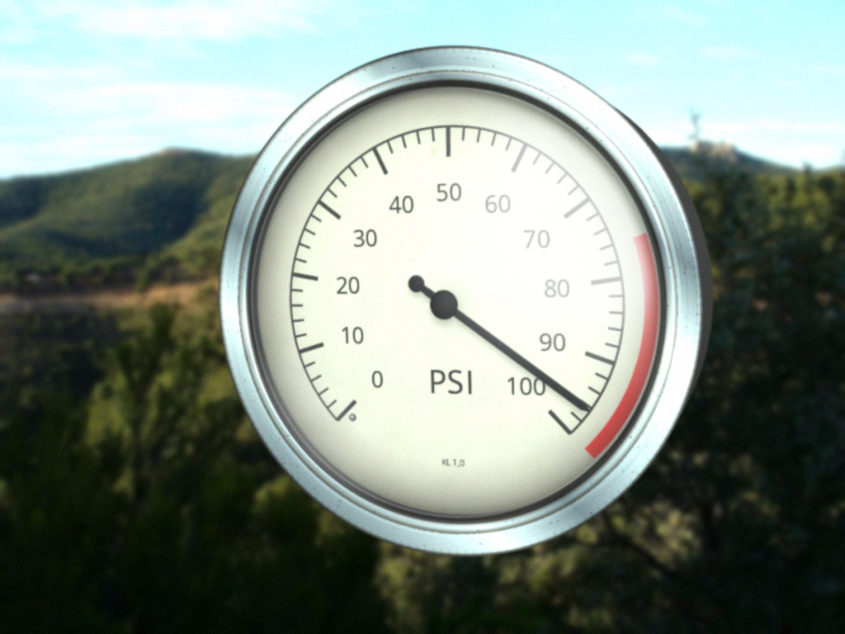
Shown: 96 (psi)
